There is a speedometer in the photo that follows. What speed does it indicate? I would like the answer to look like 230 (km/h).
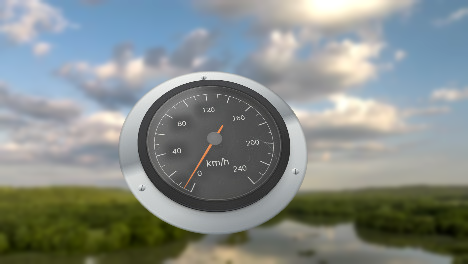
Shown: 5 (km/h)
